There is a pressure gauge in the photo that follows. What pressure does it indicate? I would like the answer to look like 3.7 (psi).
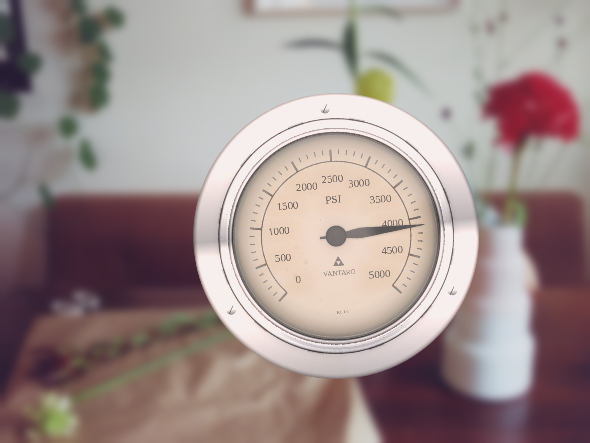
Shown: 4100 (psi)
